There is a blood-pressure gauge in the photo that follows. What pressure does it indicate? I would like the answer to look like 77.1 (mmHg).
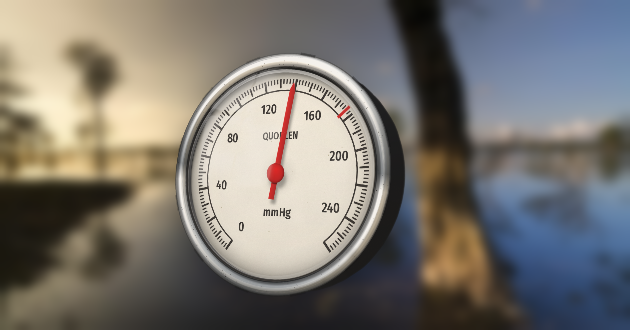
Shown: 140 (mmHg)
